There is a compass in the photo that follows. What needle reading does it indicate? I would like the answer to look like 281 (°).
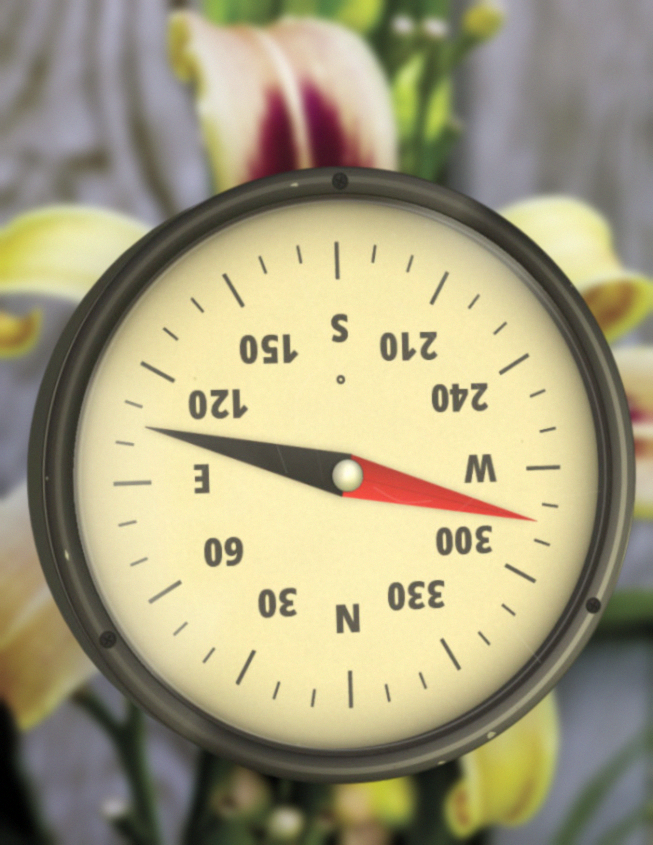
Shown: 285 (°)
